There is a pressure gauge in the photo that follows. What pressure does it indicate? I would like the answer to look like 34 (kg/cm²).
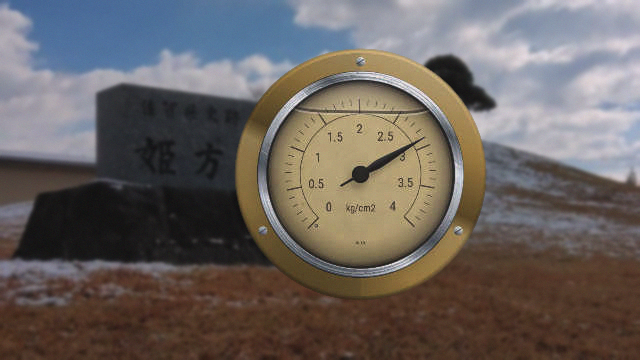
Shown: 2.9 (kg/cm²)
